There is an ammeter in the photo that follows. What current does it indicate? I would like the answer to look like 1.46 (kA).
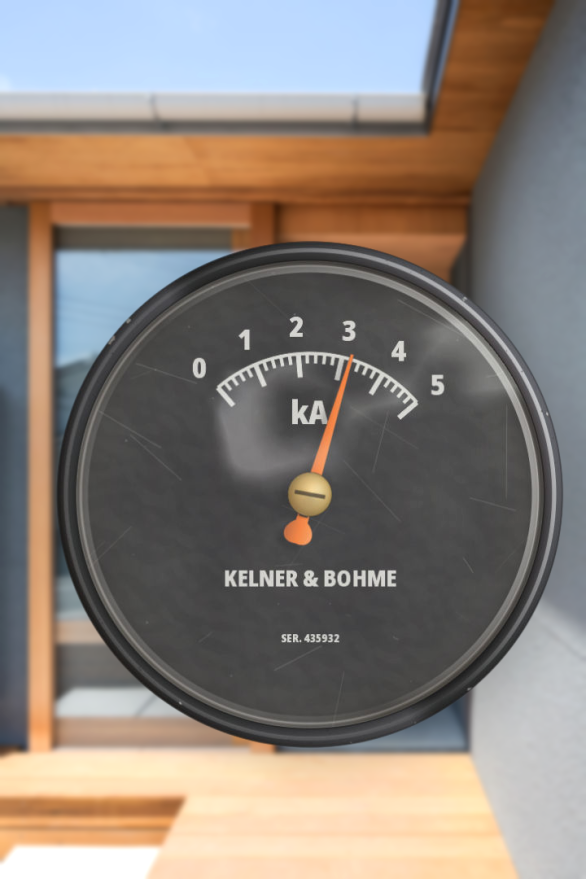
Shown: 3.2 (kA)
